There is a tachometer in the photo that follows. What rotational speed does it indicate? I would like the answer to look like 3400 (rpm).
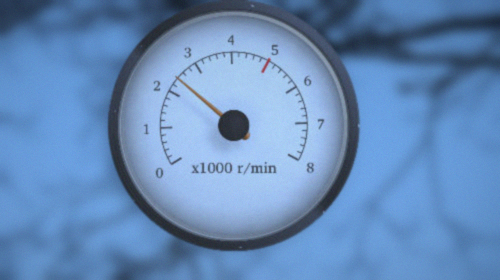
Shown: 2400 (rpm)
